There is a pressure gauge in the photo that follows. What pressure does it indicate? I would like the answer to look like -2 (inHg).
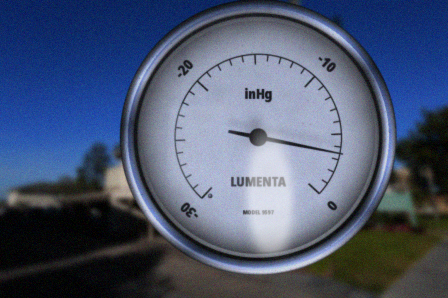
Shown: -3.5 (inHg)
